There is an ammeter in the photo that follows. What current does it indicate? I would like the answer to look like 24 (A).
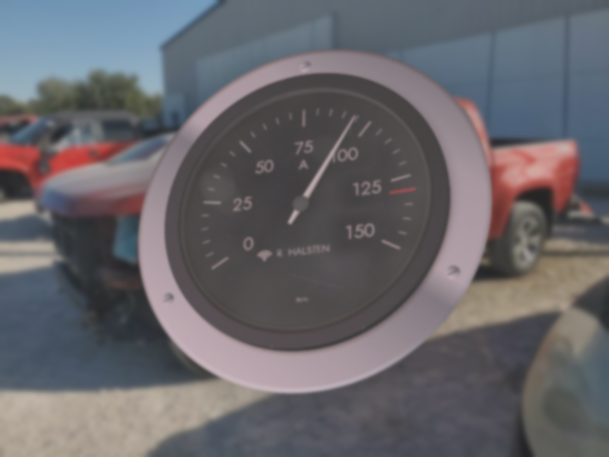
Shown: 95 (A)
